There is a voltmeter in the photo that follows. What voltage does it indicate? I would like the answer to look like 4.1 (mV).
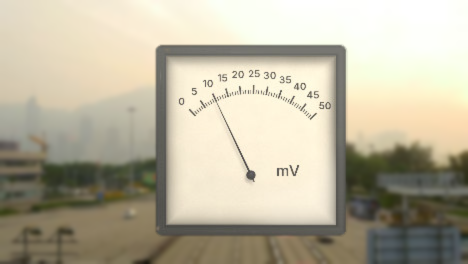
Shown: 10 (mV)
